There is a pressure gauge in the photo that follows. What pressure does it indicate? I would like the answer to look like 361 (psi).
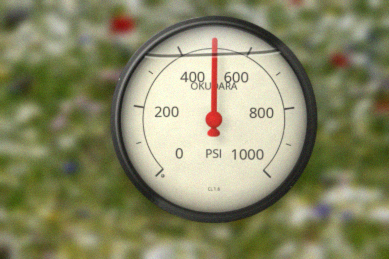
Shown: 500 (psi)
